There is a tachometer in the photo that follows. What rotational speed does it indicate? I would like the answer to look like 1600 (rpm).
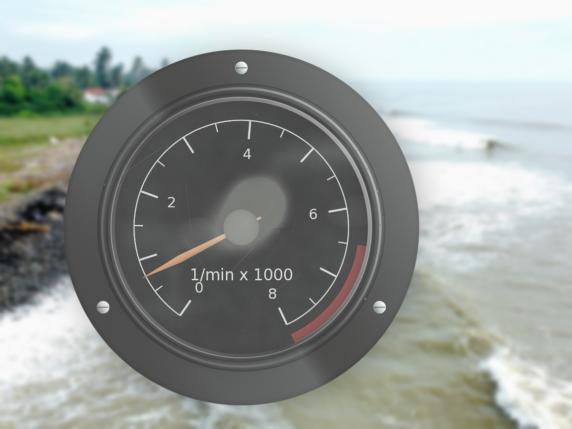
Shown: 750 (rpm)
